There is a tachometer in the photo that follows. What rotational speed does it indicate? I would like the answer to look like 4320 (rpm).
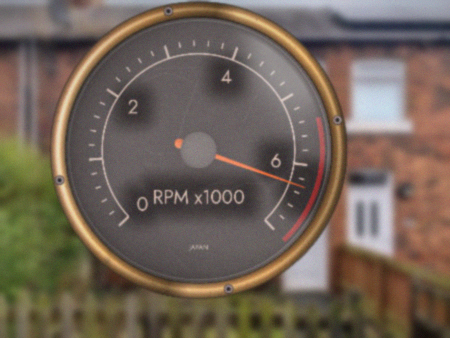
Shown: 6300 (rpm)
